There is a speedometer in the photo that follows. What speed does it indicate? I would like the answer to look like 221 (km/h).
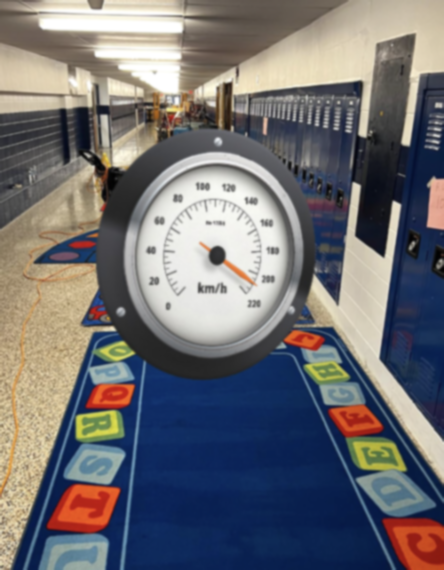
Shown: 210 (km/h)
